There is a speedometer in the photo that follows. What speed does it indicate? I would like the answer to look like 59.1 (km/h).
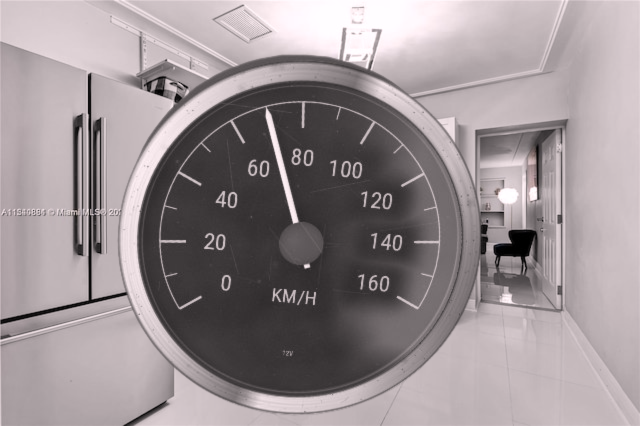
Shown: 70 (km/h)
